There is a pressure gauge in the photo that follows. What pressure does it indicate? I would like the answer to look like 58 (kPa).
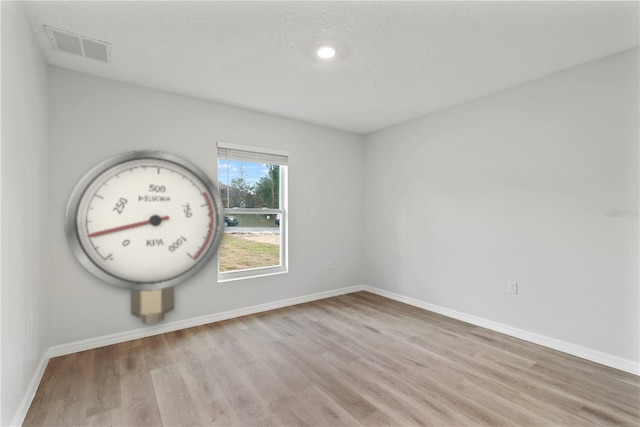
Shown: 100 (kPa)
